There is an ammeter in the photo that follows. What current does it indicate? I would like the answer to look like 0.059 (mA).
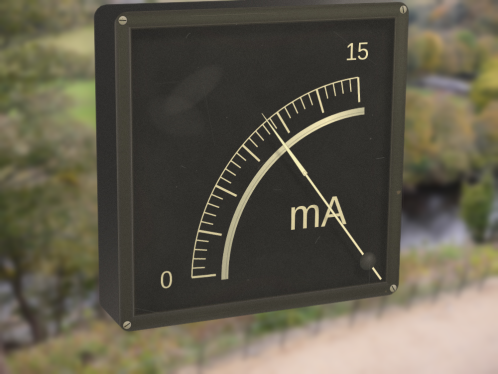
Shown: 9.25 (mA)
